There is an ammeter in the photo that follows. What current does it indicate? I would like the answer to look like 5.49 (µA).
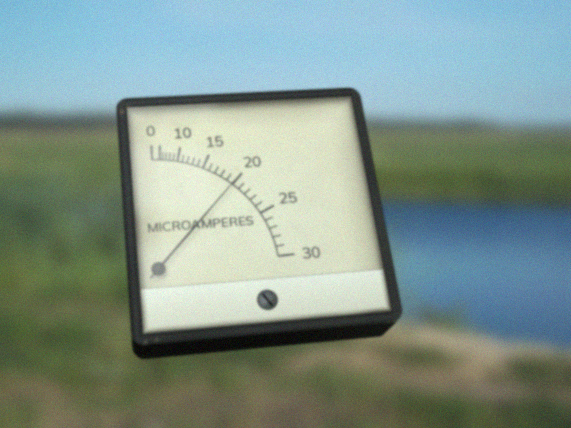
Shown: 20 (µA)
